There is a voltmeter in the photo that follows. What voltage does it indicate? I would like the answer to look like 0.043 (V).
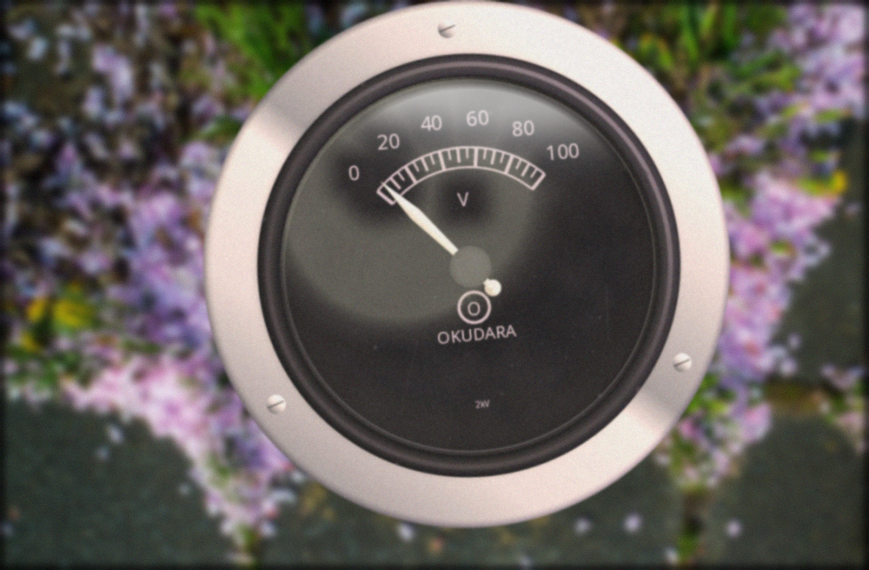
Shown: 5 (V)
